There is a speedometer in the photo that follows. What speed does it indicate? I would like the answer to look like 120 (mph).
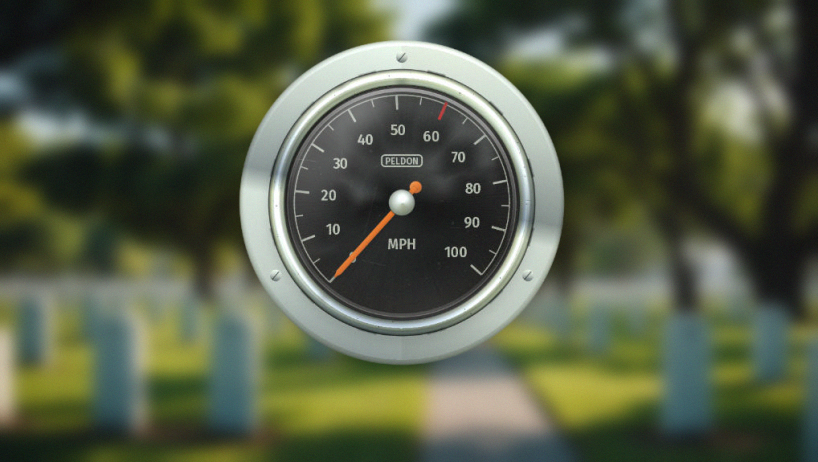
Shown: 0 (mph)
